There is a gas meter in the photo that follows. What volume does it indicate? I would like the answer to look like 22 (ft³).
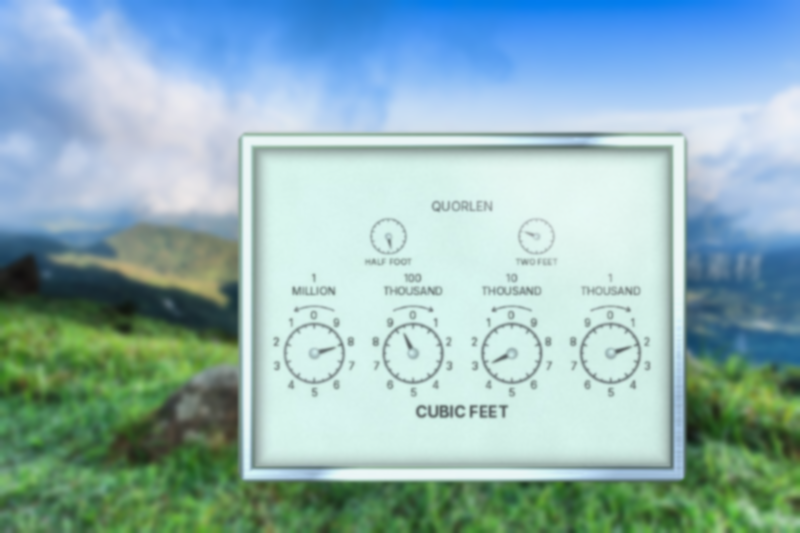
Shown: 793200 (ft³)
